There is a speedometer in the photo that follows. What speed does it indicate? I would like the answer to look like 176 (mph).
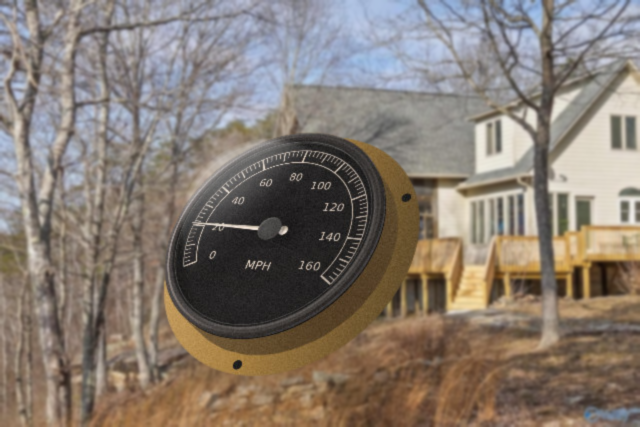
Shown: 20 (mph)
